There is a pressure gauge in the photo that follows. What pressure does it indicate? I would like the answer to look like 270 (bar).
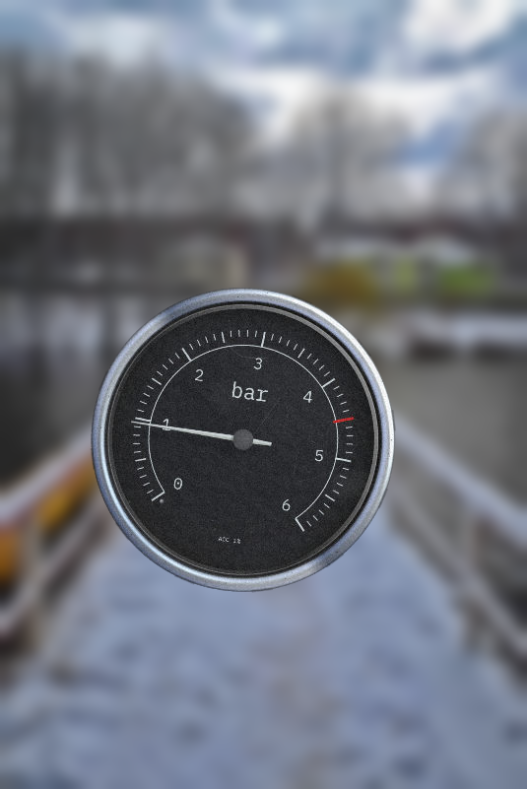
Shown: 0.95 (bar)
